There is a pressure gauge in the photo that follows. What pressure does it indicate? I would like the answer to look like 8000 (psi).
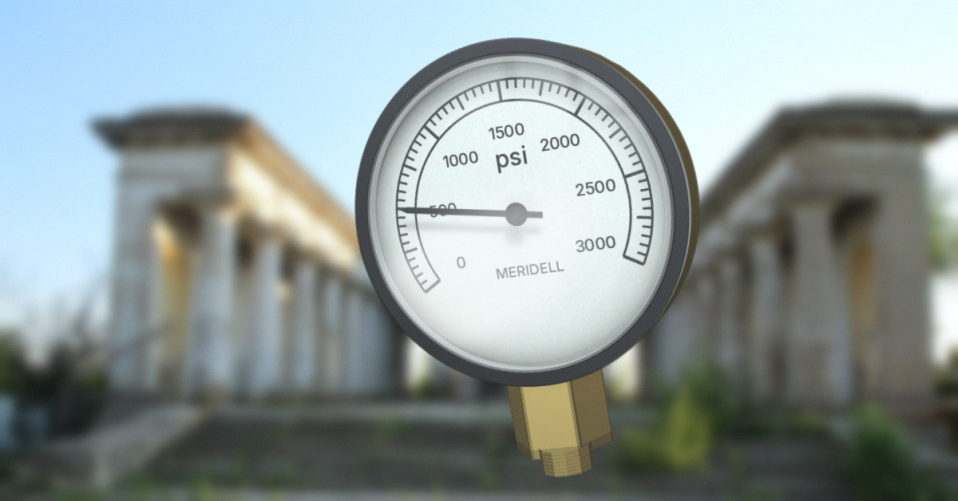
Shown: 500 (psi)
